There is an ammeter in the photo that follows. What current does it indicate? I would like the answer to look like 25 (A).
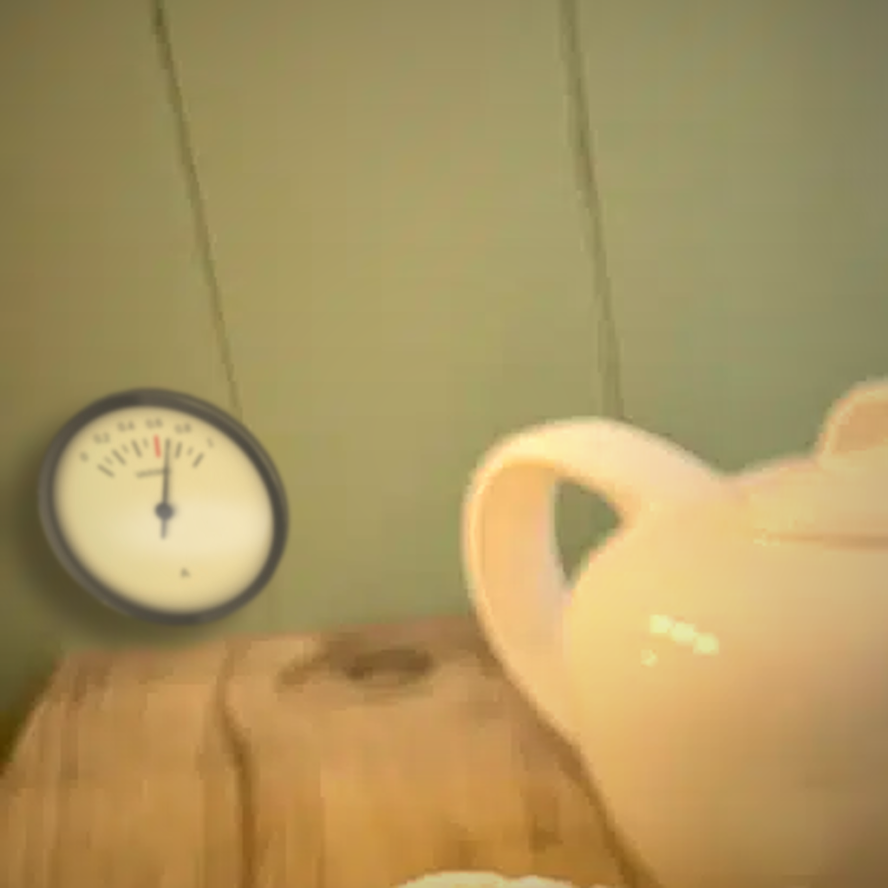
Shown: 0.7 (A)
